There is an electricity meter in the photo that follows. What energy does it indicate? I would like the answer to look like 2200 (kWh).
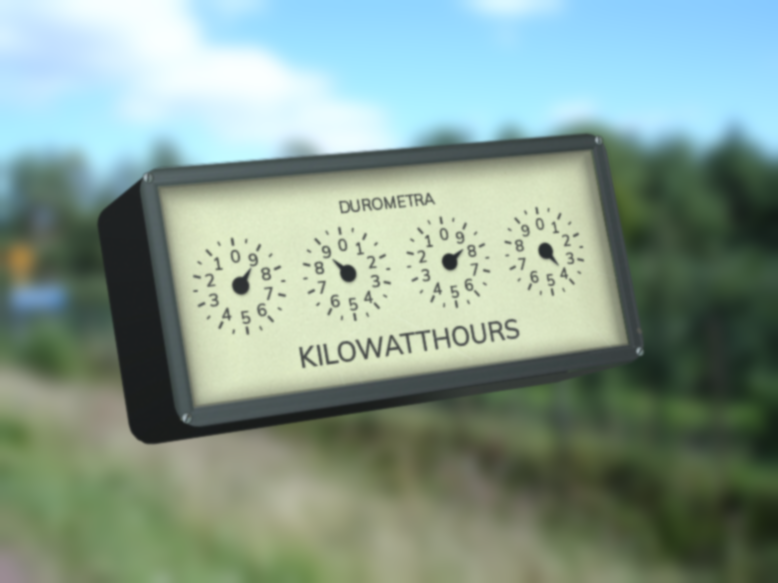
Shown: 8884 (kWh)
